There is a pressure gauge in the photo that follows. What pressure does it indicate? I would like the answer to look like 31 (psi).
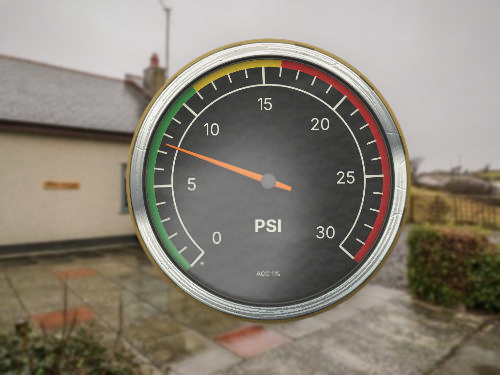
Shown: 7.5 (psi)
